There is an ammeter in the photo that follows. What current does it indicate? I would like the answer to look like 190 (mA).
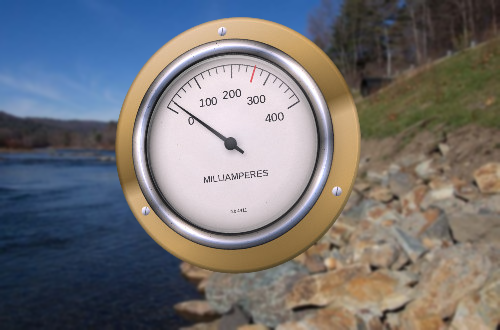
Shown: 20 (mA)
